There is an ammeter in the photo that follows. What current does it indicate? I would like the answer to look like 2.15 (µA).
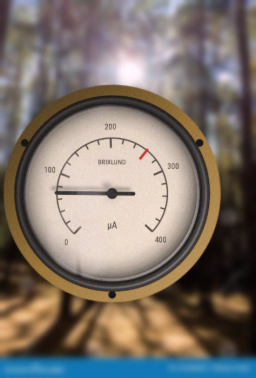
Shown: 70 (µA)
